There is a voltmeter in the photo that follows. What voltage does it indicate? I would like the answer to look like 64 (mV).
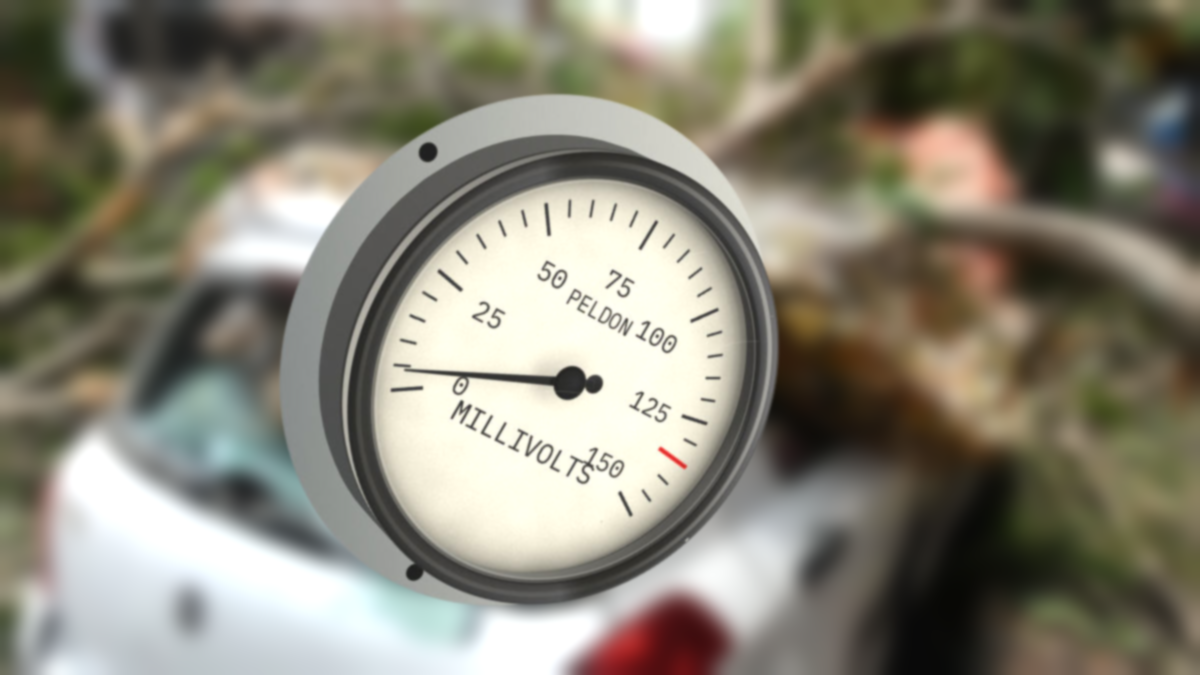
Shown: 5 (mV)
